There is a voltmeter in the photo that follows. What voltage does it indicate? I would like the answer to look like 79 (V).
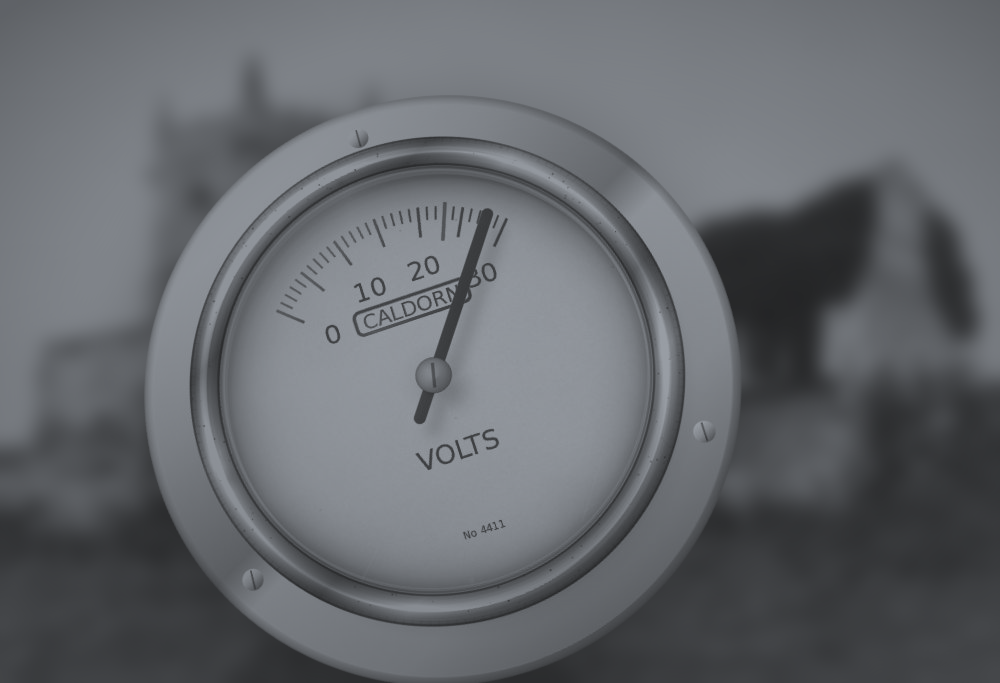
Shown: 28 (V)
